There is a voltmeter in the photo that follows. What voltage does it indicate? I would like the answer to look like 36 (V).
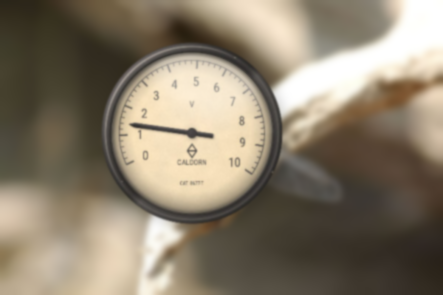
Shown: 1.4 (V)
